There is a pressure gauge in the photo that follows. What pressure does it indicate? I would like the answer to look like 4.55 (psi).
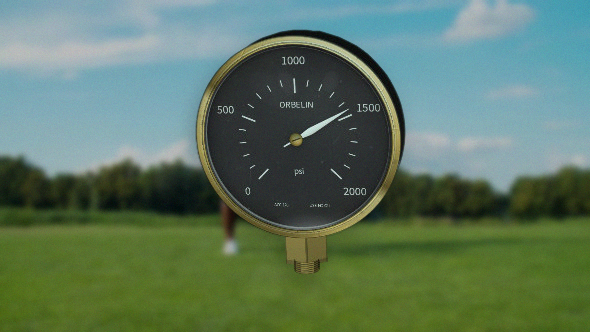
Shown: 1450 (psi)
